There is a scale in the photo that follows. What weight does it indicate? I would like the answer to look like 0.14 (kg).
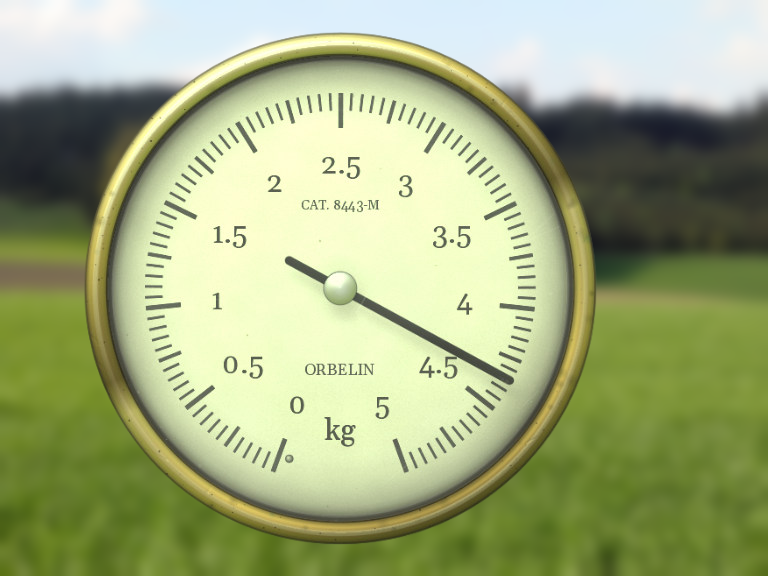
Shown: 4.35 (kg)
